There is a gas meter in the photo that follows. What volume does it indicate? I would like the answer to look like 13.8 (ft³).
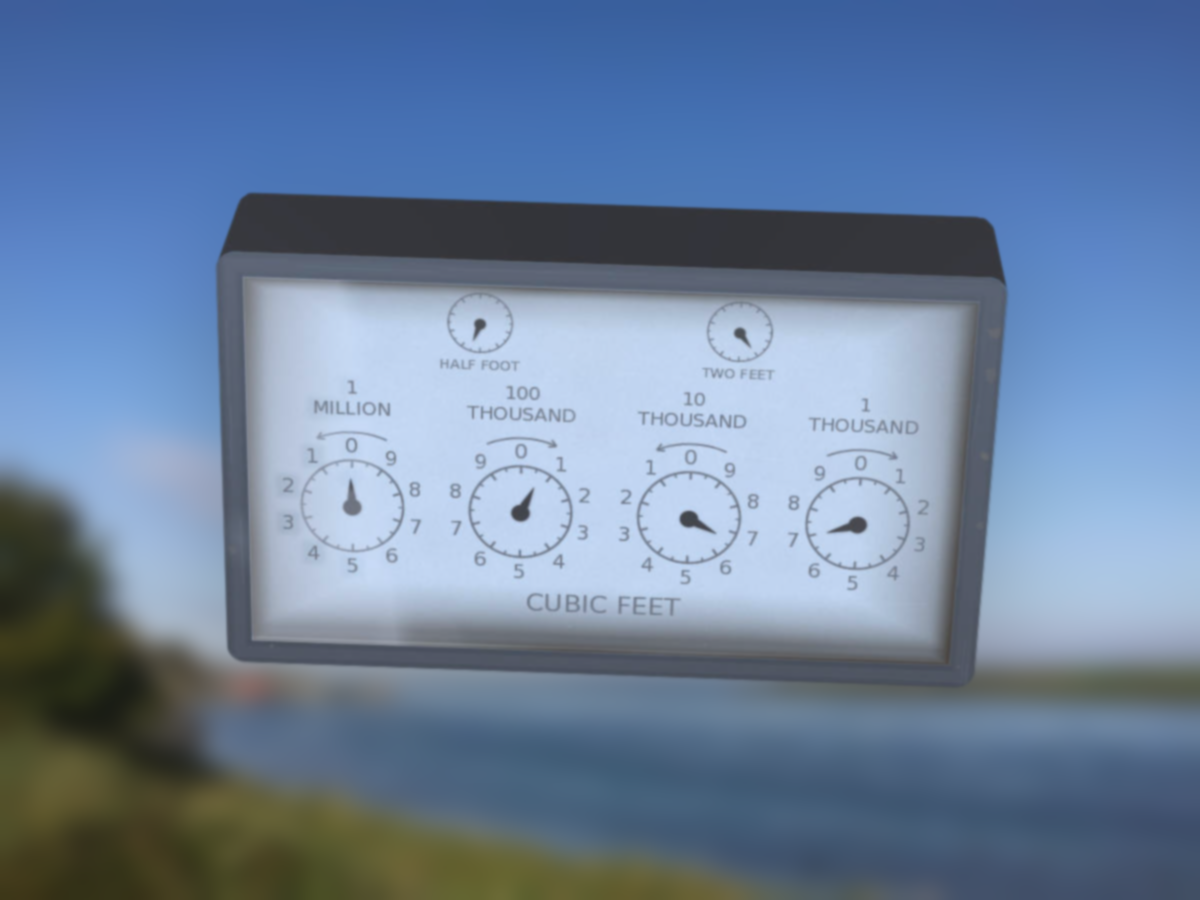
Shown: 6700 (ft³)
